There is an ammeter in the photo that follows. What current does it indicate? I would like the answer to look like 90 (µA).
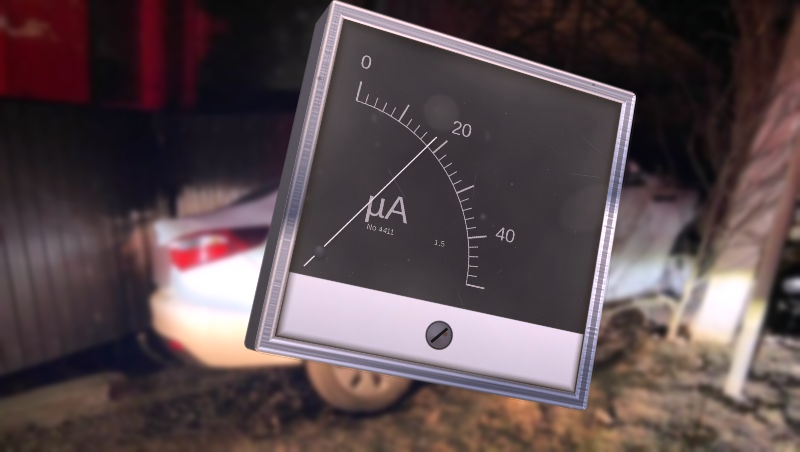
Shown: 18 (µA)
